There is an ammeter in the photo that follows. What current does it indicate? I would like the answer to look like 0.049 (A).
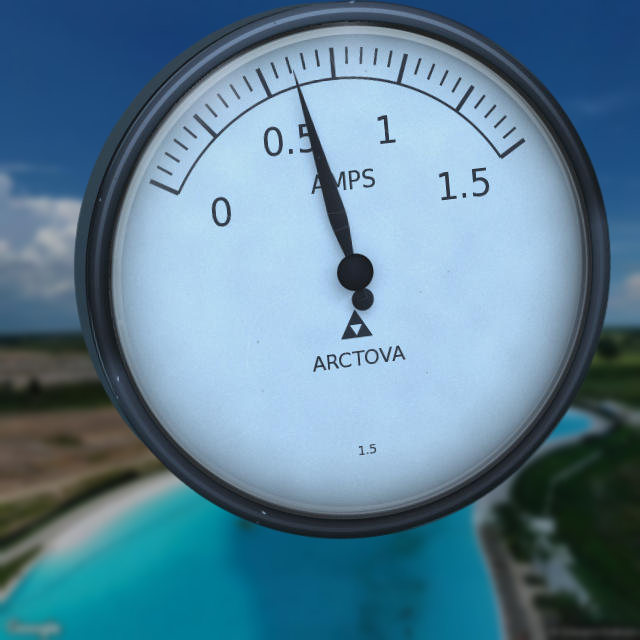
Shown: 0.6 (A)
